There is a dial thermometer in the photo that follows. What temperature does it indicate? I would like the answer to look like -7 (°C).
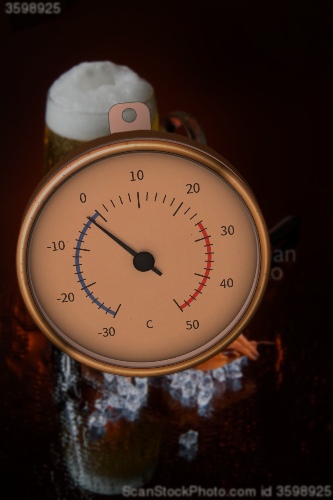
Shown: -2 (°C)
